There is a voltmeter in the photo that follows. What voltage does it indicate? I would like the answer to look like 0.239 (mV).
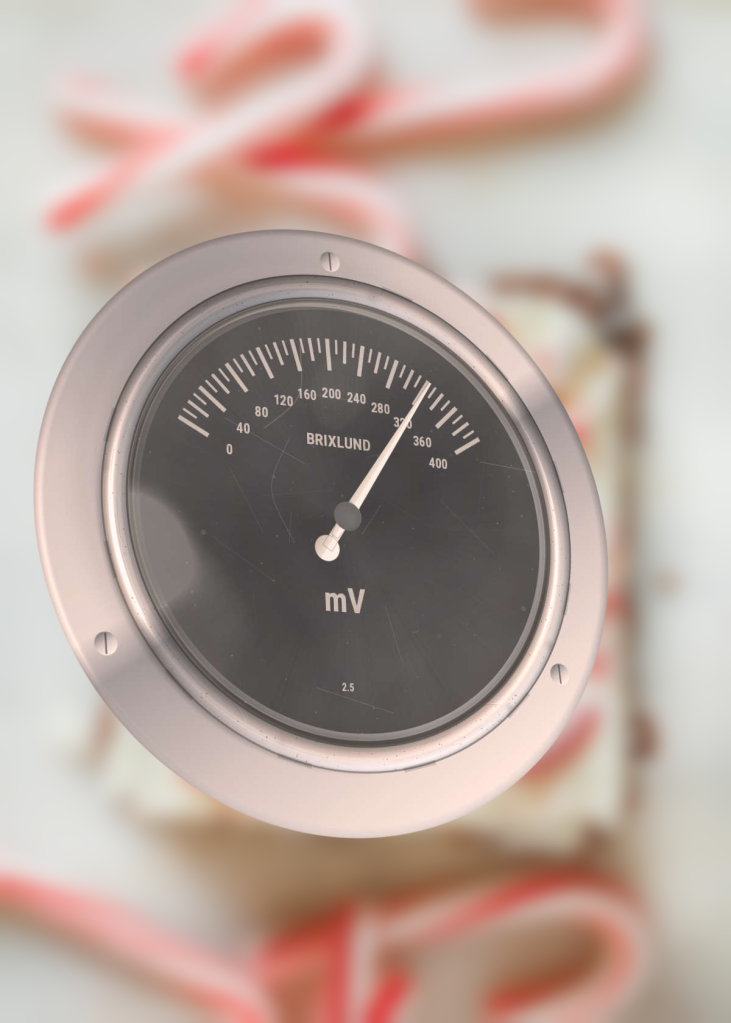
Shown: 320 (mV)
